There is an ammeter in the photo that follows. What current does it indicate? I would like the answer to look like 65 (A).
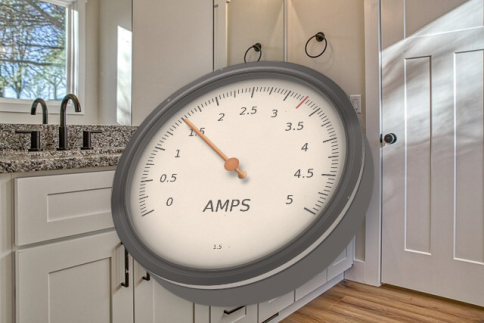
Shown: 1.5 (A)
